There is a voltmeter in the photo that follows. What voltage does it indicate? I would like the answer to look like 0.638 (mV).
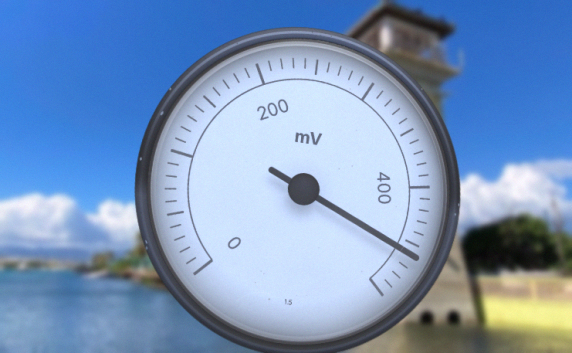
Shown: 460 (mV)
